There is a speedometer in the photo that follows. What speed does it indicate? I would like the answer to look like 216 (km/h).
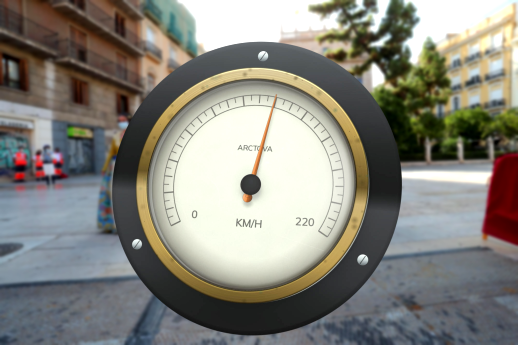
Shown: 120 (km/h)
